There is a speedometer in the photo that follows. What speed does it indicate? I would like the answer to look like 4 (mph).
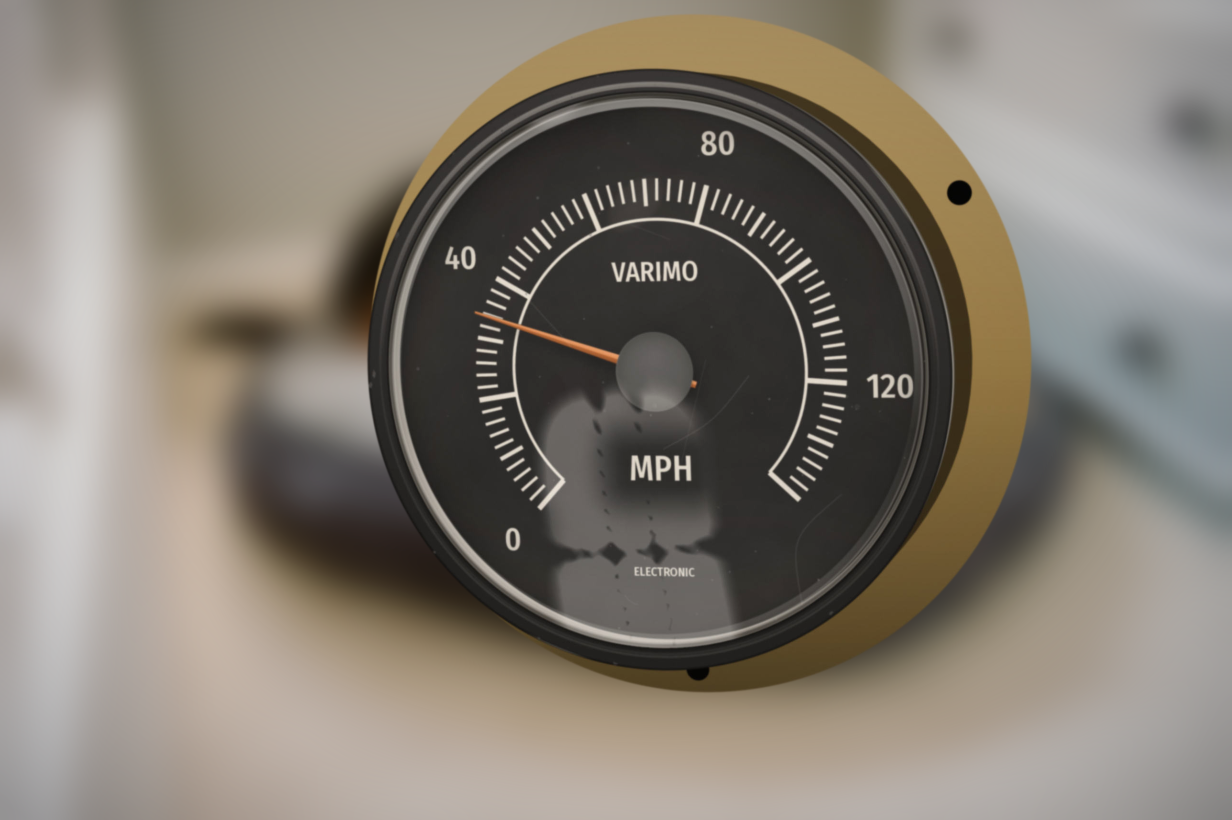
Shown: 34 (mph)
